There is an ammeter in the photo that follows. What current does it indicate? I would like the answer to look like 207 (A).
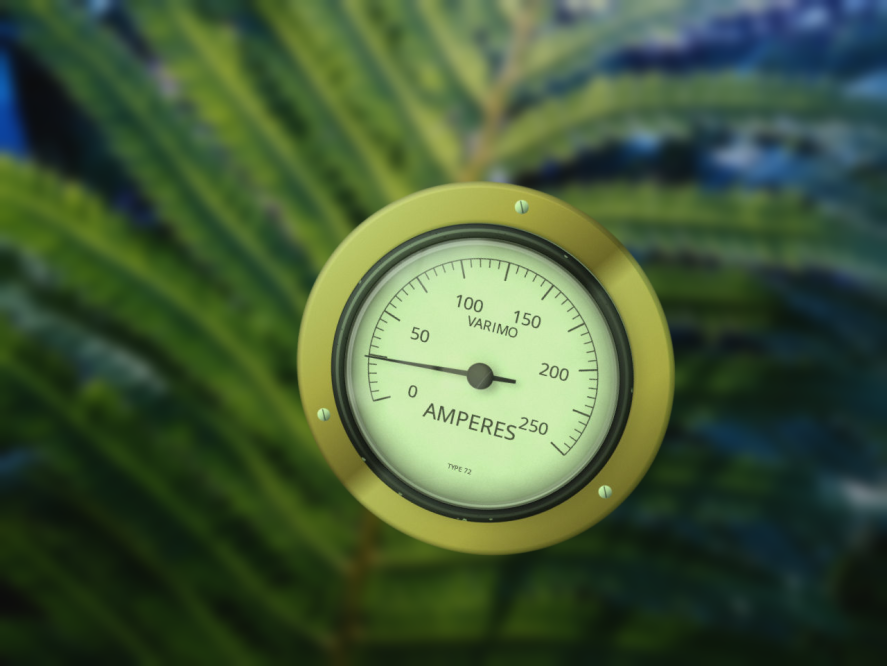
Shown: 25 (A)
